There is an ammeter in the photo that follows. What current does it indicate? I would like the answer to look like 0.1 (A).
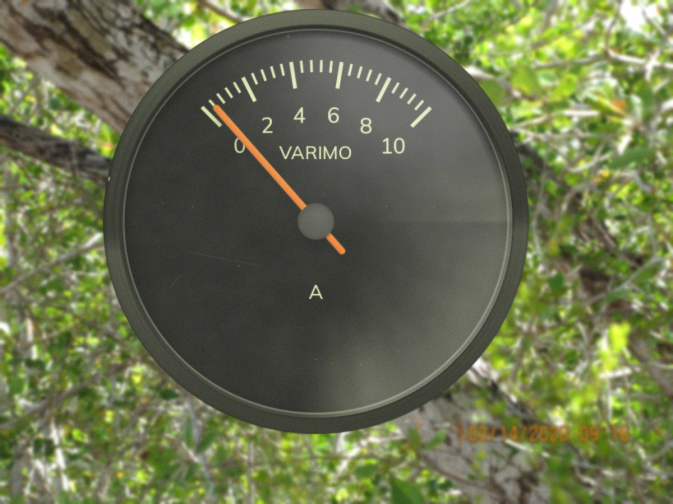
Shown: 0.4 (A)
